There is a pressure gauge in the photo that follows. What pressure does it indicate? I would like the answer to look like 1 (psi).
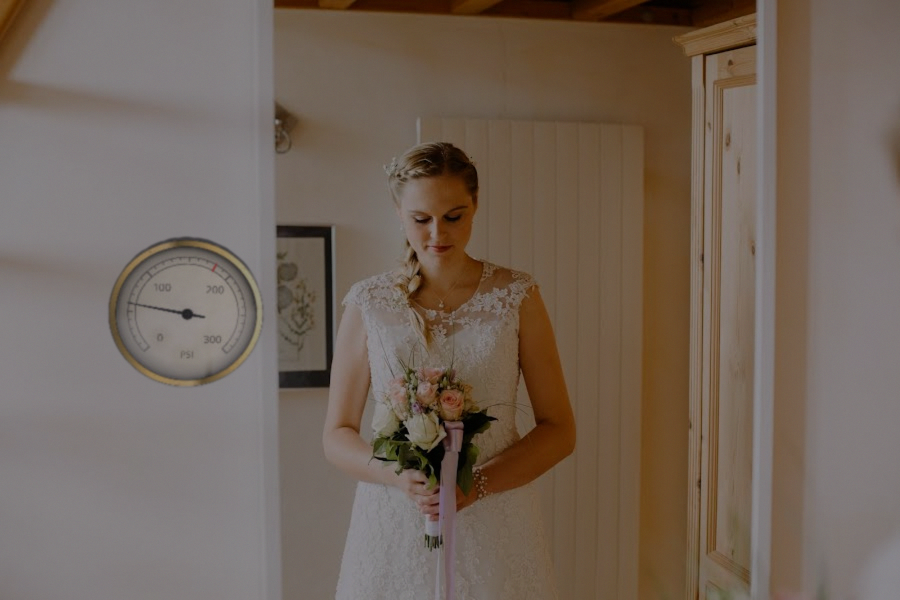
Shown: 60 (psi)
